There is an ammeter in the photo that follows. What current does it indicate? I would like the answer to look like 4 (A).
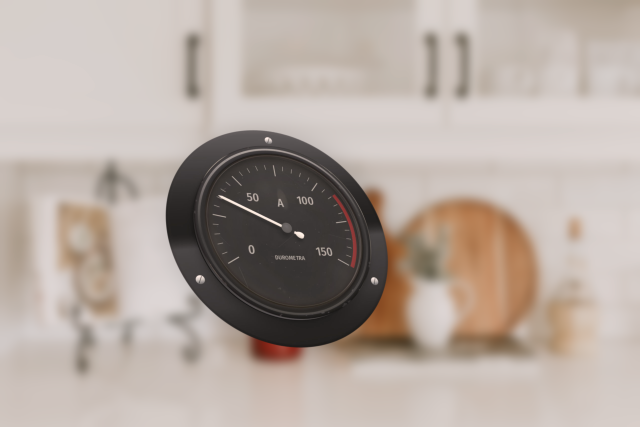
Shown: 35 (A)
